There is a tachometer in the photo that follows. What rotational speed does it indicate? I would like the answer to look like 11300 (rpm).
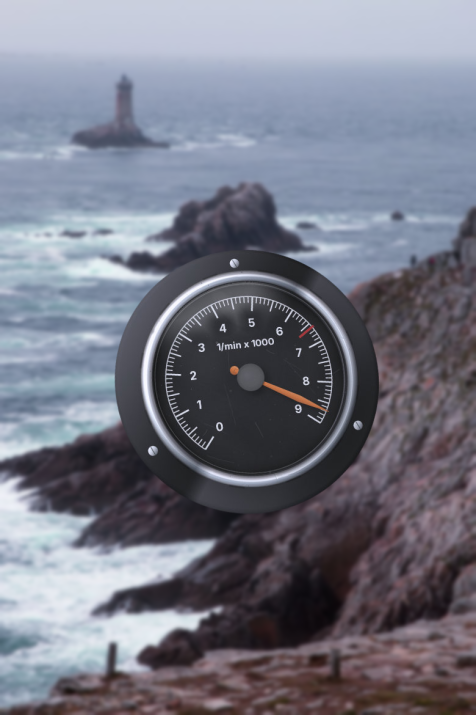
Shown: 8700 (rpm)
